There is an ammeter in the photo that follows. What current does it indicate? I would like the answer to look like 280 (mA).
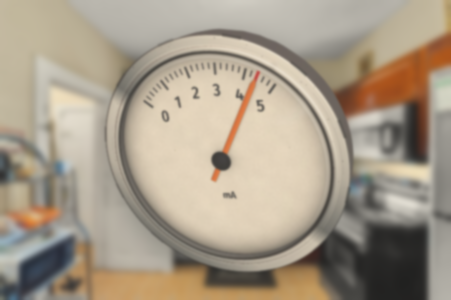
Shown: 4.4 (mA)
